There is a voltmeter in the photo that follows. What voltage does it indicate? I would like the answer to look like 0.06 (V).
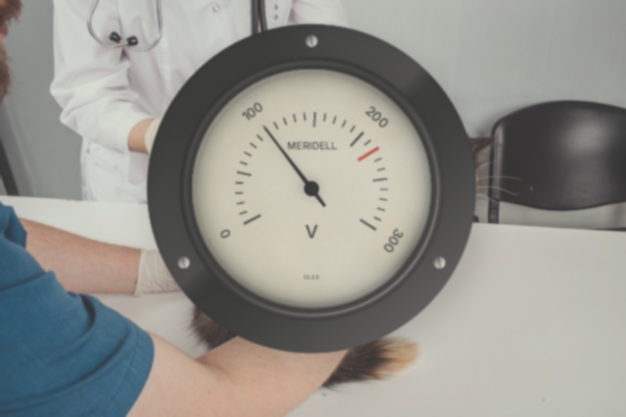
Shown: 100 (V)
